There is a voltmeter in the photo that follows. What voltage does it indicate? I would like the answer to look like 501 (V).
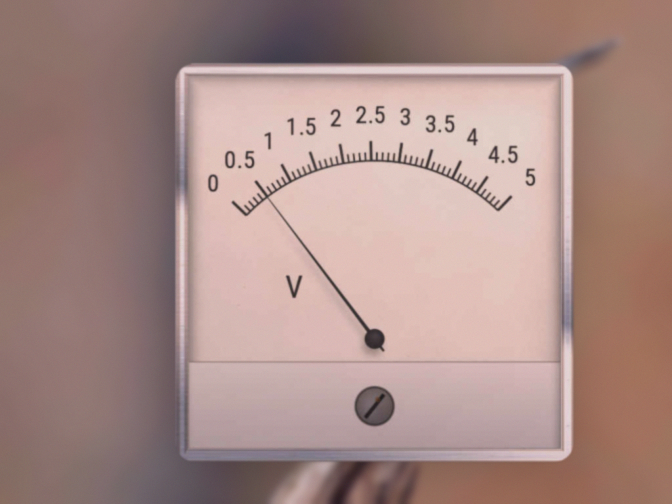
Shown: 0.5 (V)
